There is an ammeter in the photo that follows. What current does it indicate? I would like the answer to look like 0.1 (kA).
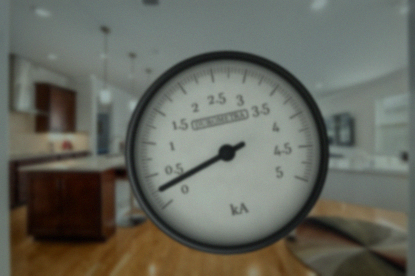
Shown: 0.25 (kA)
